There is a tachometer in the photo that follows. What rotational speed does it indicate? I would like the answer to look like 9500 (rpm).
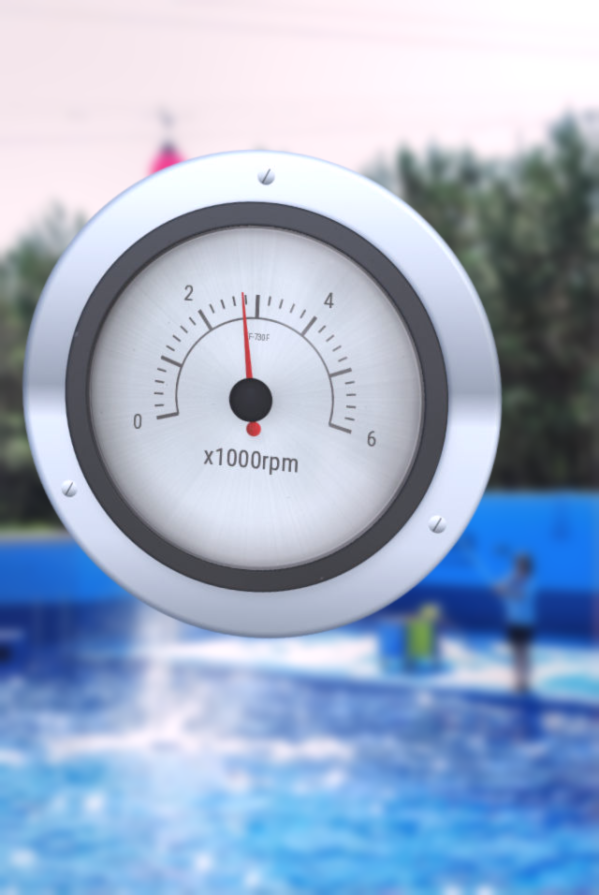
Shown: 2800 (rpm)
